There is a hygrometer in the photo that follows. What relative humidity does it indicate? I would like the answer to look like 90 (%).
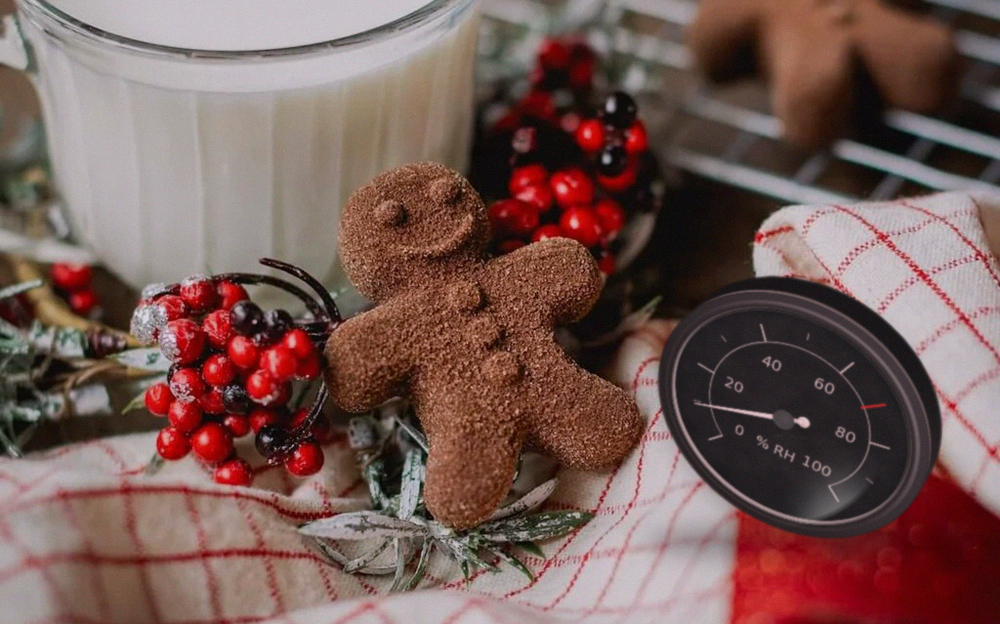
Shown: 10 (%)
